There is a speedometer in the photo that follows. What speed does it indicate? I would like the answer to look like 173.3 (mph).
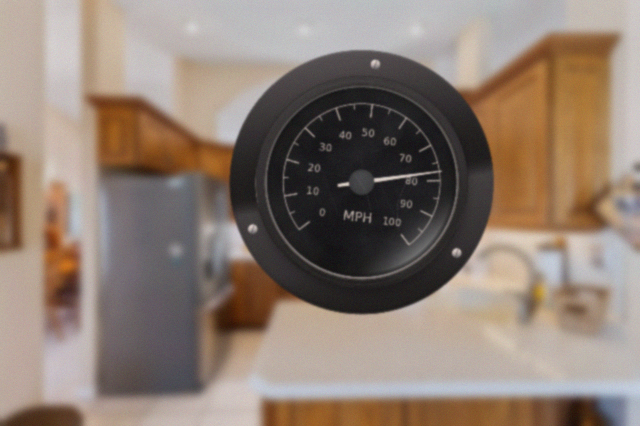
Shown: 77.5 (mph)
